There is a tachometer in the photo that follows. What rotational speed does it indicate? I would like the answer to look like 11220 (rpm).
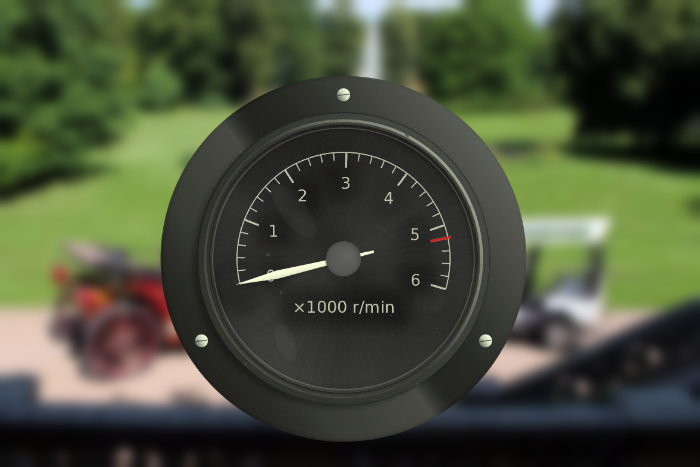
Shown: 0 (rpm)
